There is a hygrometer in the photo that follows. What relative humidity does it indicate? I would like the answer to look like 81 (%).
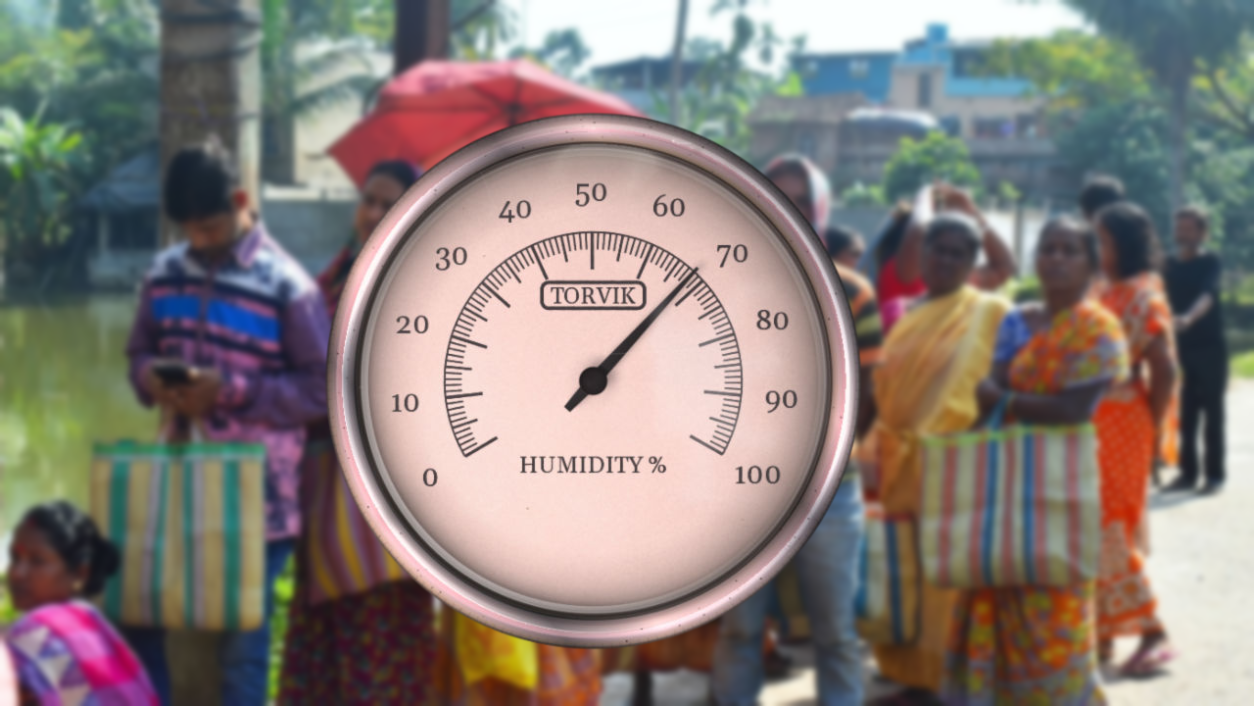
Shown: 68 (%)
